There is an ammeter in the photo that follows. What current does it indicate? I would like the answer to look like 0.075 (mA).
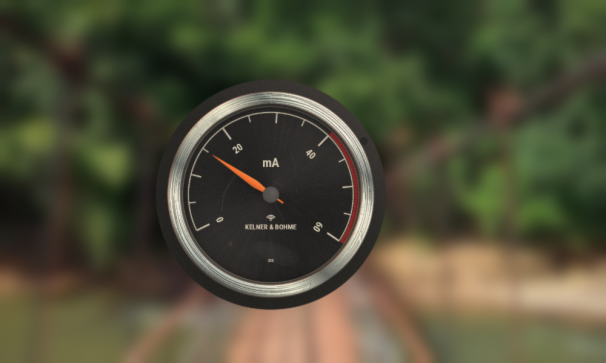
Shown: 15 (mA)
